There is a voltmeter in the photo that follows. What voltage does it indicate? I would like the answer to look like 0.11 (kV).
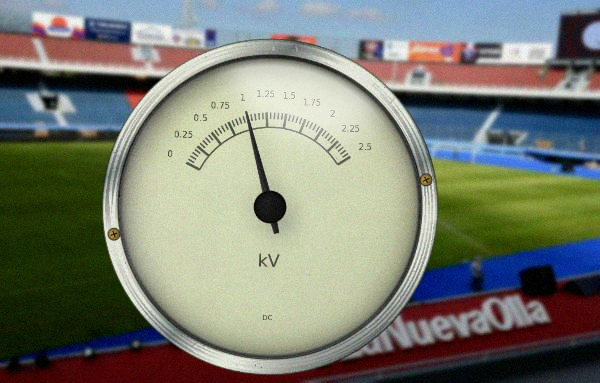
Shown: 1 (kV)
